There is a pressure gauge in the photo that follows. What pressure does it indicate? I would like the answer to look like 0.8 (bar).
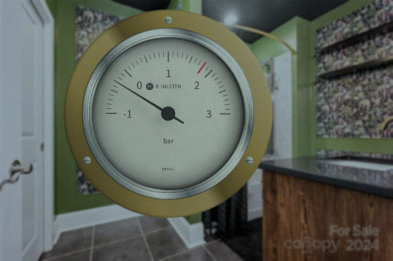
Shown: -0.3 (bar)
